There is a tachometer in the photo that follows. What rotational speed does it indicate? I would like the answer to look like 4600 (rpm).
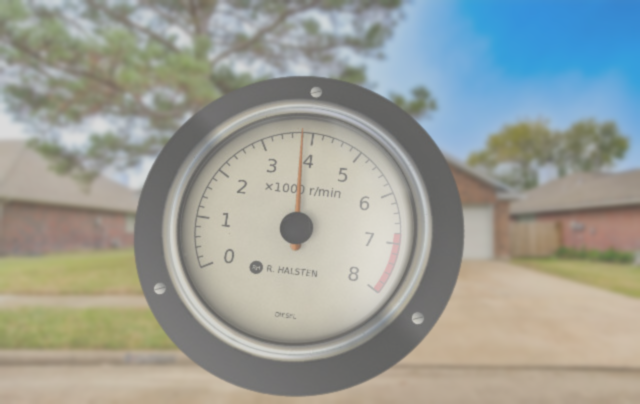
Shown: 3800 (rpm)
